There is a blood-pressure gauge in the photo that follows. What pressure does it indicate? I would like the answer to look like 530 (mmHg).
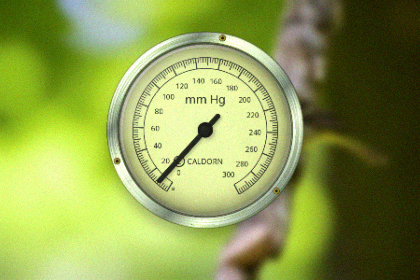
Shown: 10 (mmHg)
